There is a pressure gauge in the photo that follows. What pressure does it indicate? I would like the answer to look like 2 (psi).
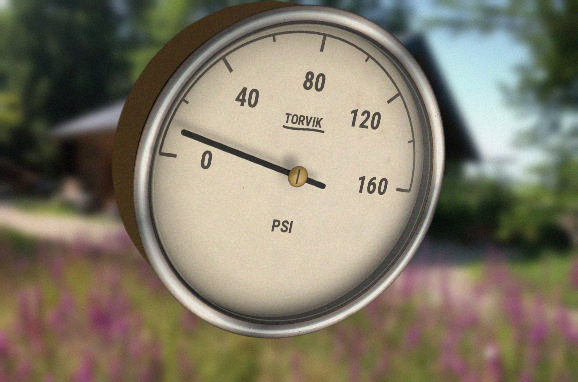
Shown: 10 (psi)
